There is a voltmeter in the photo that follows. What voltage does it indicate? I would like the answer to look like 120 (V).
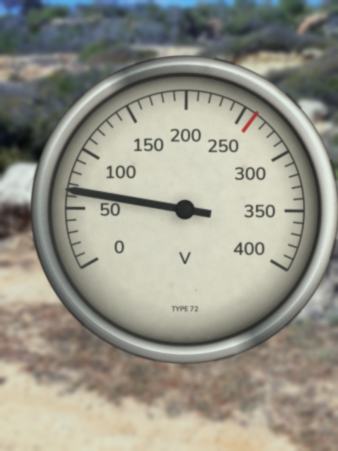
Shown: 65 (V)
